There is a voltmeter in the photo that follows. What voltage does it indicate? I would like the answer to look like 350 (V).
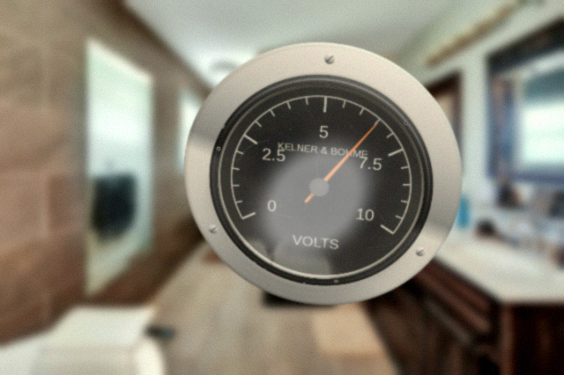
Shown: 6.5 (V)
